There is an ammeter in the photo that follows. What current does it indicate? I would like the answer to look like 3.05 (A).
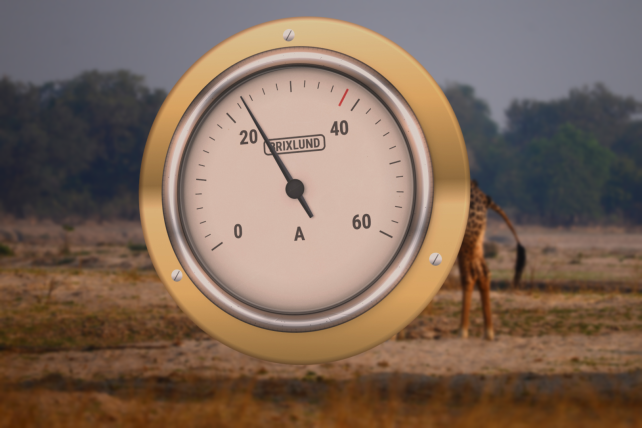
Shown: 23 (A)
